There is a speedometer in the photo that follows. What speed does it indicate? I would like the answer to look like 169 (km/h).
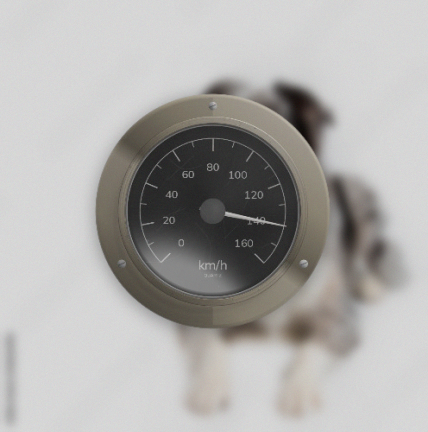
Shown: 140 (km/h)
